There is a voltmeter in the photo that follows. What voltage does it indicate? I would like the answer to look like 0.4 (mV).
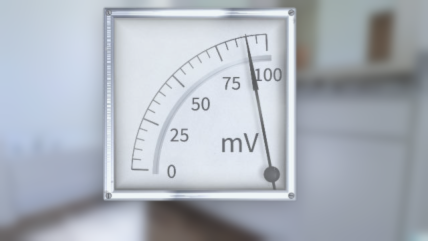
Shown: 90 (mV)
